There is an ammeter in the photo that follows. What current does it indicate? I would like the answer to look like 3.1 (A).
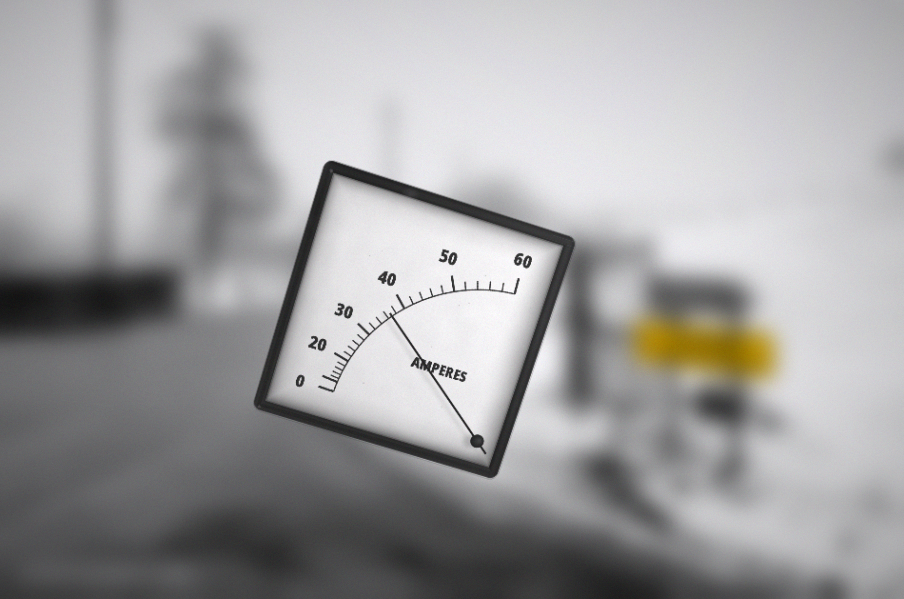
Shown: 37 (A)
